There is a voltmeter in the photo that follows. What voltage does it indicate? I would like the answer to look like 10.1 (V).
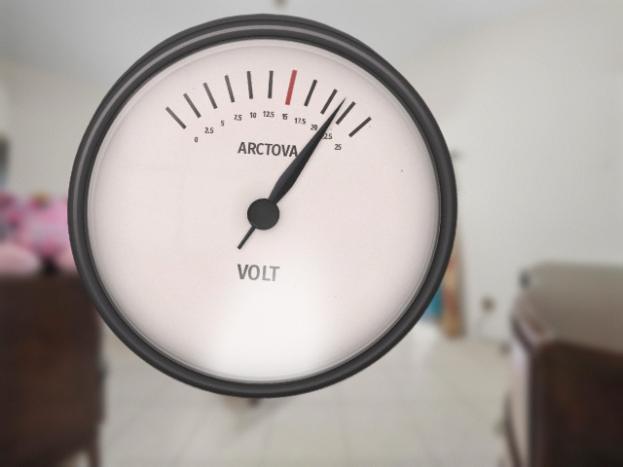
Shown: 21.25 (V)
